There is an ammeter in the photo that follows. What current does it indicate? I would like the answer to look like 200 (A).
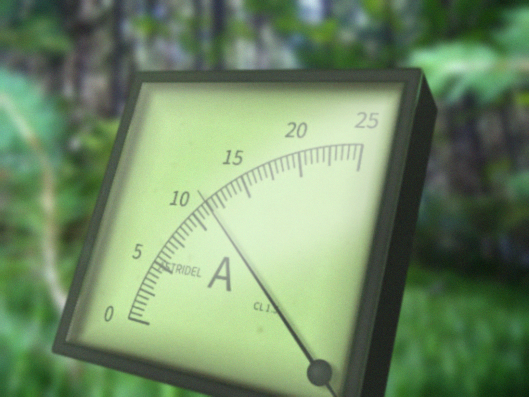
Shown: 11.5 (A)
